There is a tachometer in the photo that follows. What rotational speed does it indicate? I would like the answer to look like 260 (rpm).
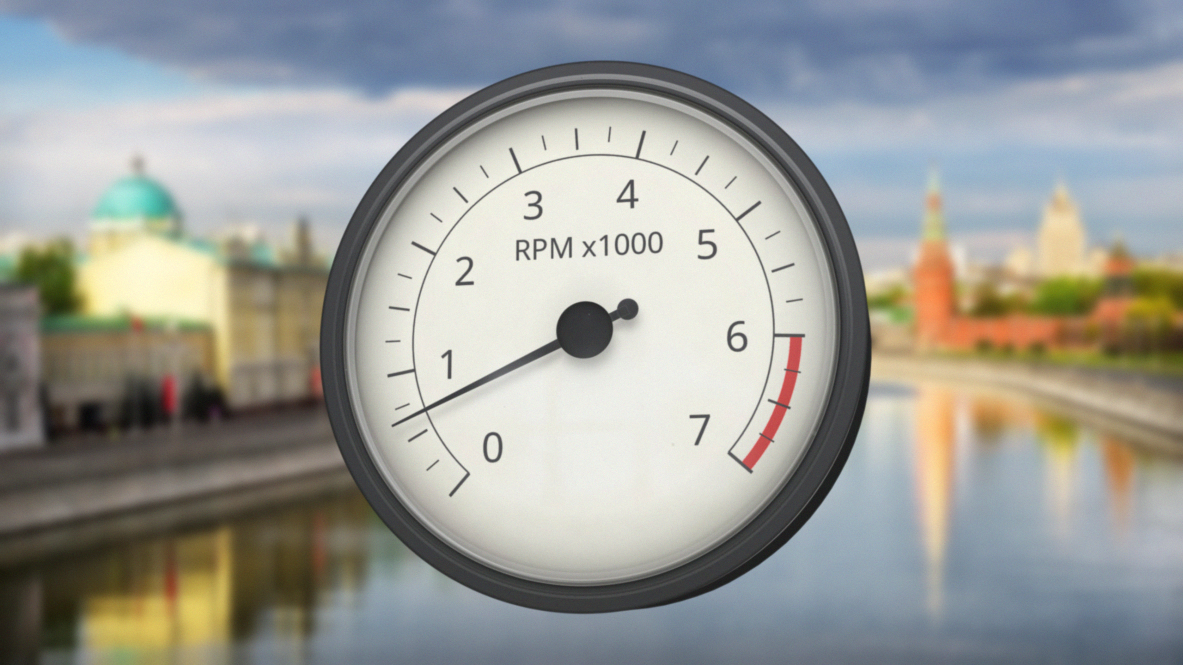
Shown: 625 (rpm)
